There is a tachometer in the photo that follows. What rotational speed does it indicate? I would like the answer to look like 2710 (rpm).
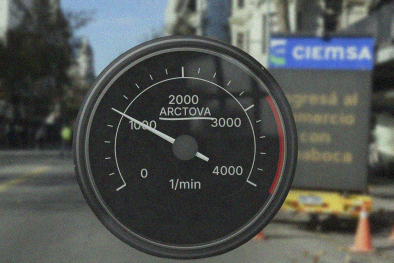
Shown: 1000 (rpm)
